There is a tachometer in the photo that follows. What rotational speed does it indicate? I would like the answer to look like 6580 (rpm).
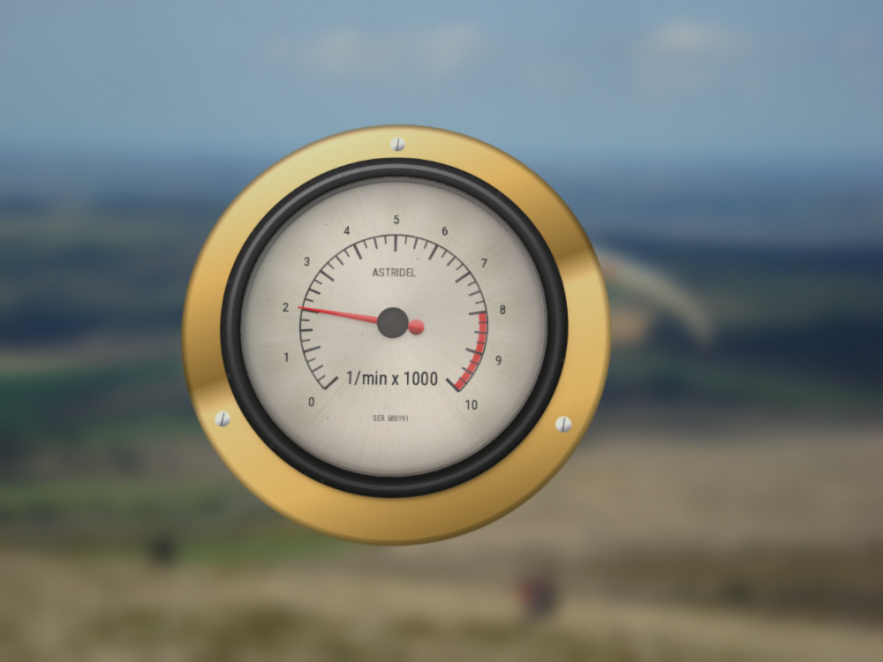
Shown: 2000 (rpm)
